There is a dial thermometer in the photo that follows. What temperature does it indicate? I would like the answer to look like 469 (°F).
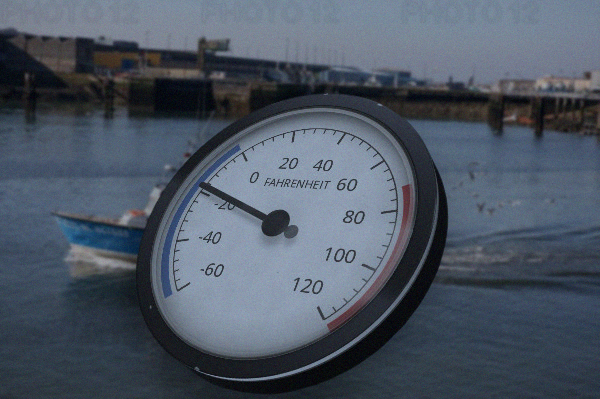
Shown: -18 (°F)
